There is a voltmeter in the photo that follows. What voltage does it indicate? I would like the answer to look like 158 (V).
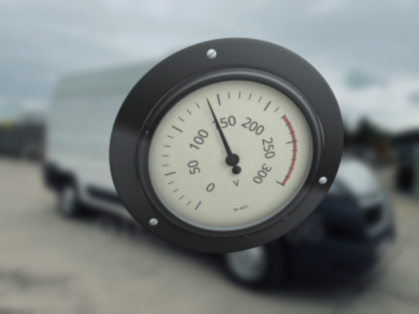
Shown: 140 (V)
